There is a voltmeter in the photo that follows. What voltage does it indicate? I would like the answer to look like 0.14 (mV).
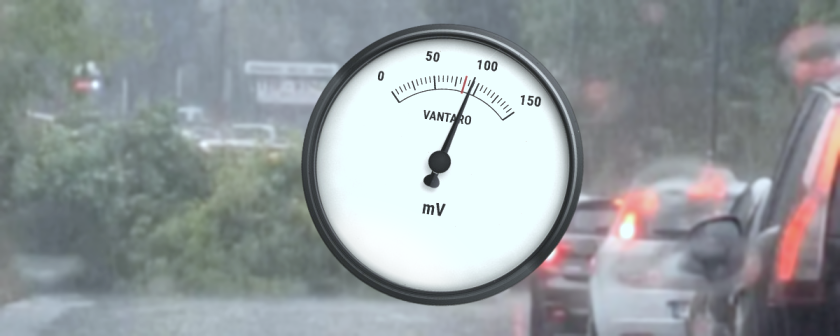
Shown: 95 (mV)
